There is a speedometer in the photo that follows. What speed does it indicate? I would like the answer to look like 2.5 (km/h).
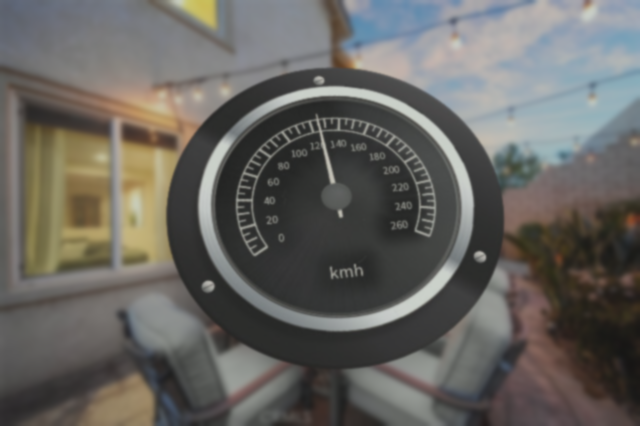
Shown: 125 (km/h)
